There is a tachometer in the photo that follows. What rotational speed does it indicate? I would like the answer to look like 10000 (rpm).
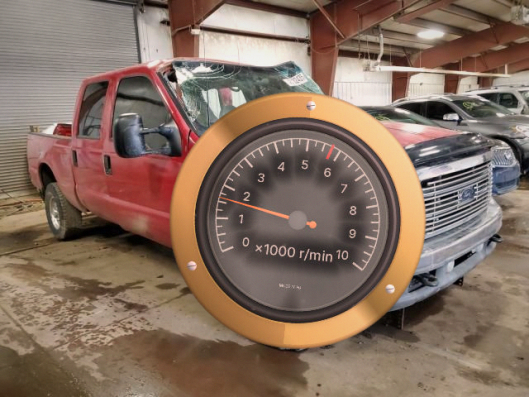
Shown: 1625 (rpm)
